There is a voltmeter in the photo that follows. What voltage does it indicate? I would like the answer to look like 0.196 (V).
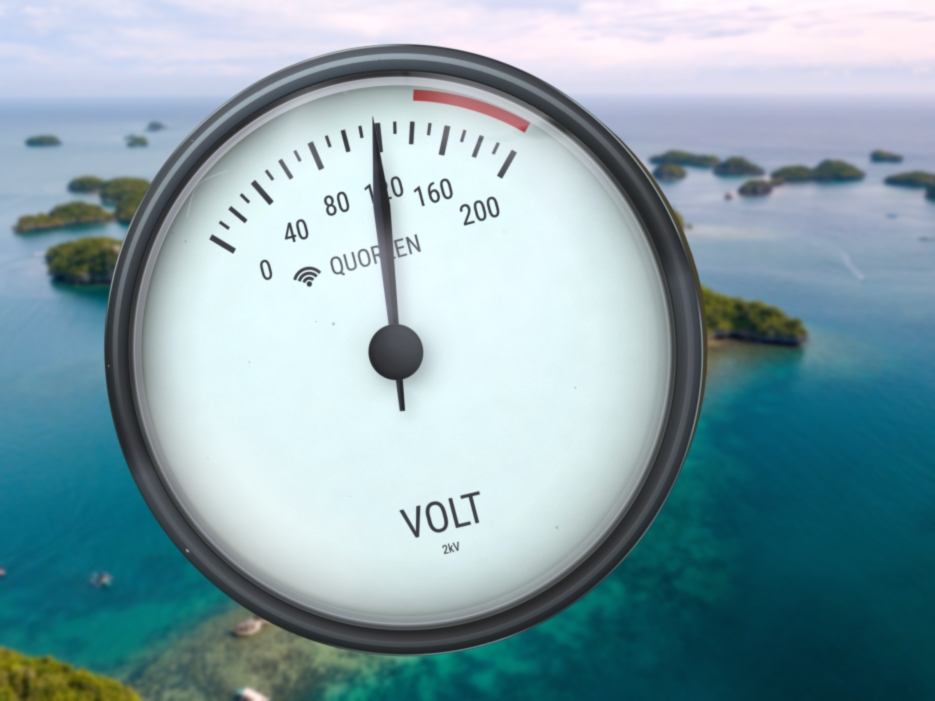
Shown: 120 (V)
